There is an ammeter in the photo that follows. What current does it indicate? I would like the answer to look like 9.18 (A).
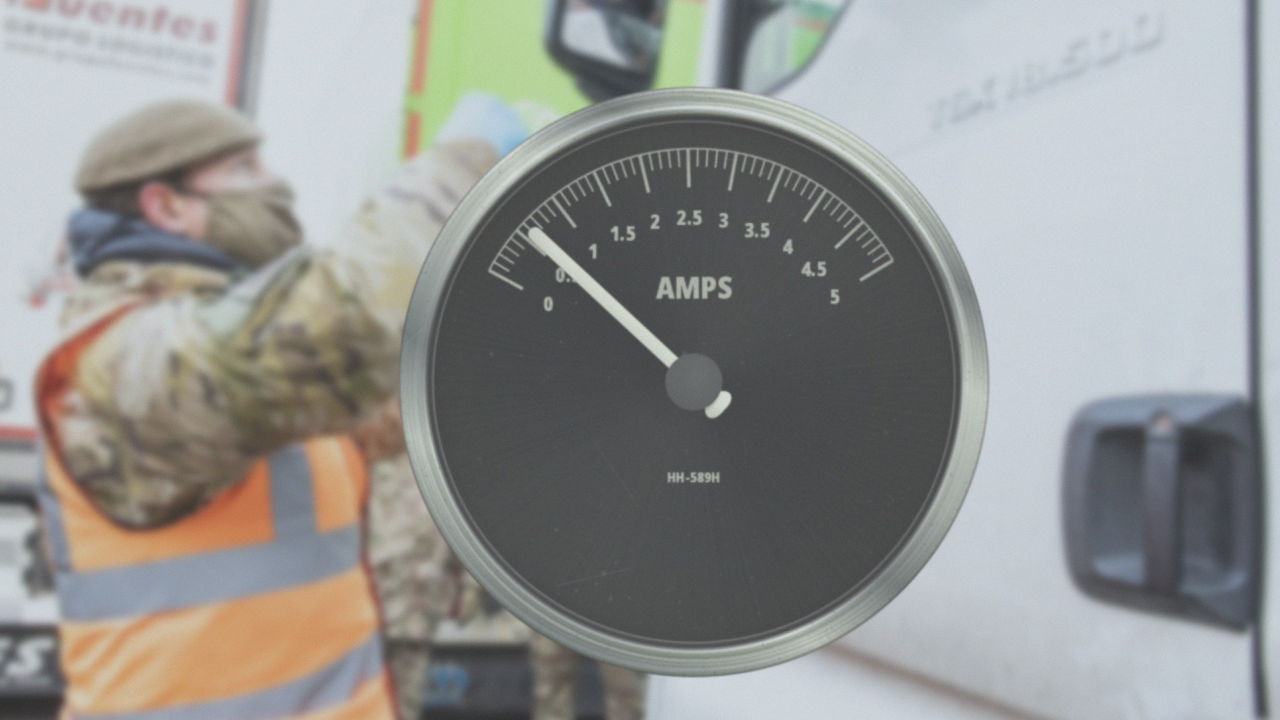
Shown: 0.6 (A)
